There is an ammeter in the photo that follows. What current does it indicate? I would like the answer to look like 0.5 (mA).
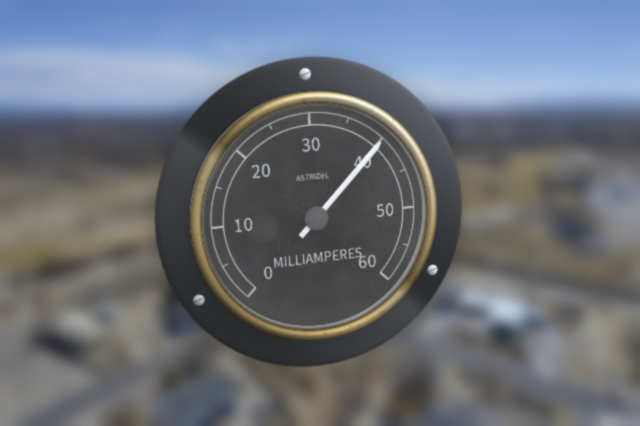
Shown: 40 (mA)
